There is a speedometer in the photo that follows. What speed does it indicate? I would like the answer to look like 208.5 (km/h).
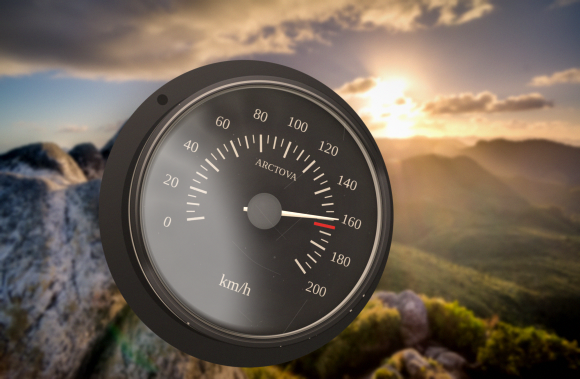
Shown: 160 (km/h)
